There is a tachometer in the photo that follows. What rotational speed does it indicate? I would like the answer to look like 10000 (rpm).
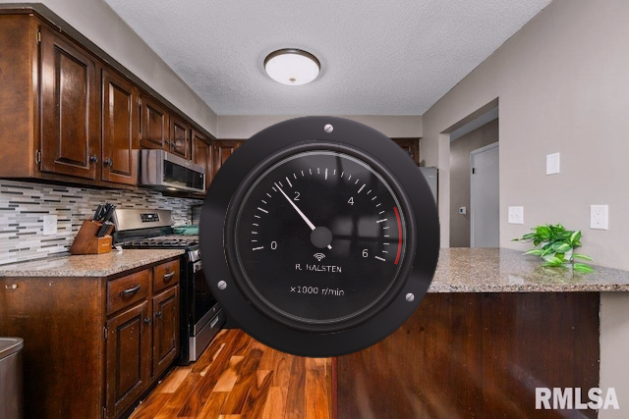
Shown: 1700 (rpm)
